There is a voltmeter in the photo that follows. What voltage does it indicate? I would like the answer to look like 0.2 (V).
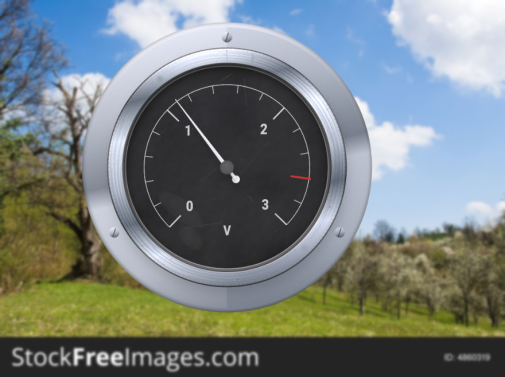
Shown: 1.1 (V)
